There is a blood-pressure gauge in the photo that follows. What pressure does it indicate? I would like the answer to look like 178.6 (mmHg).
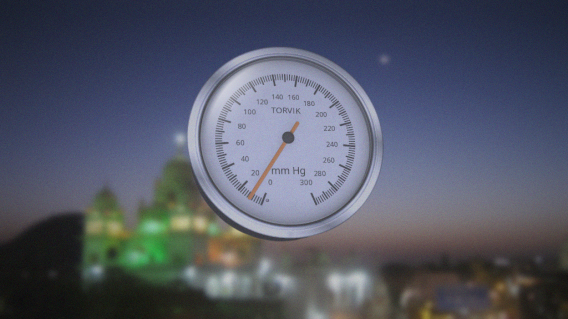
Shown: 10 (mmHg)
